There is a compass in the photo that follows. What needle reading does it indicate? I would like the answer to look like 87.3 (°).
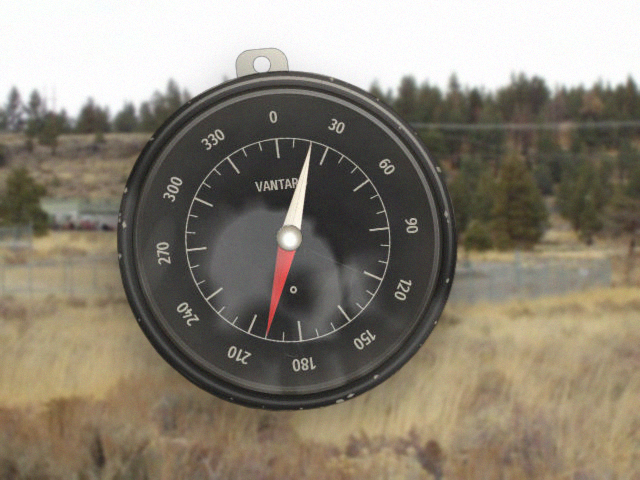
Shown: 200 (°)
